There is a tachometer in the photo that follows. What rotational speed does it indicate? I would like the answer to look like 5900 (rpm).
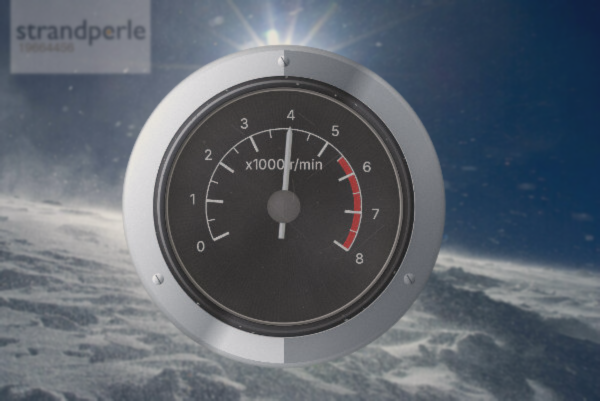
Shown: 4000 (rpm)
